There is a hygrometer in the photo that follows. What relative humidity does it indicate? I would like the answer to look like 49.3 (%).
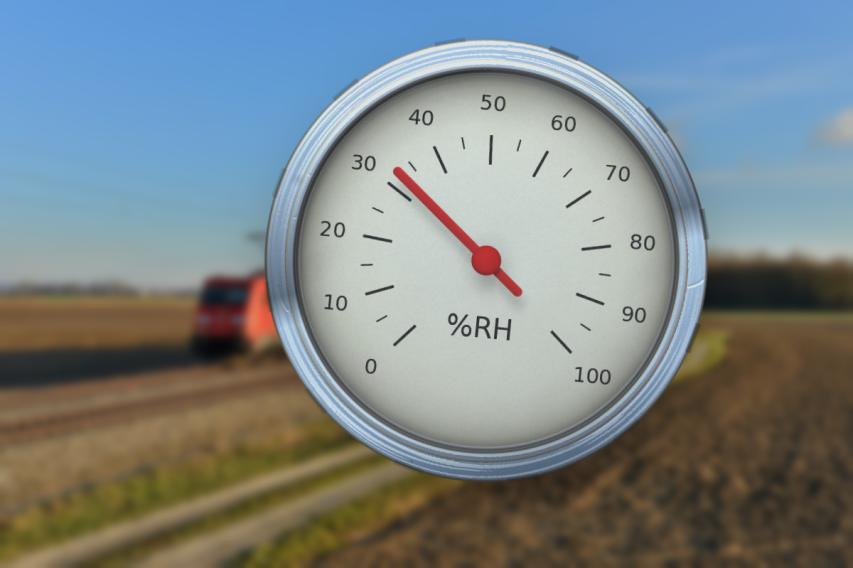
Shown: 32.5 (%)
